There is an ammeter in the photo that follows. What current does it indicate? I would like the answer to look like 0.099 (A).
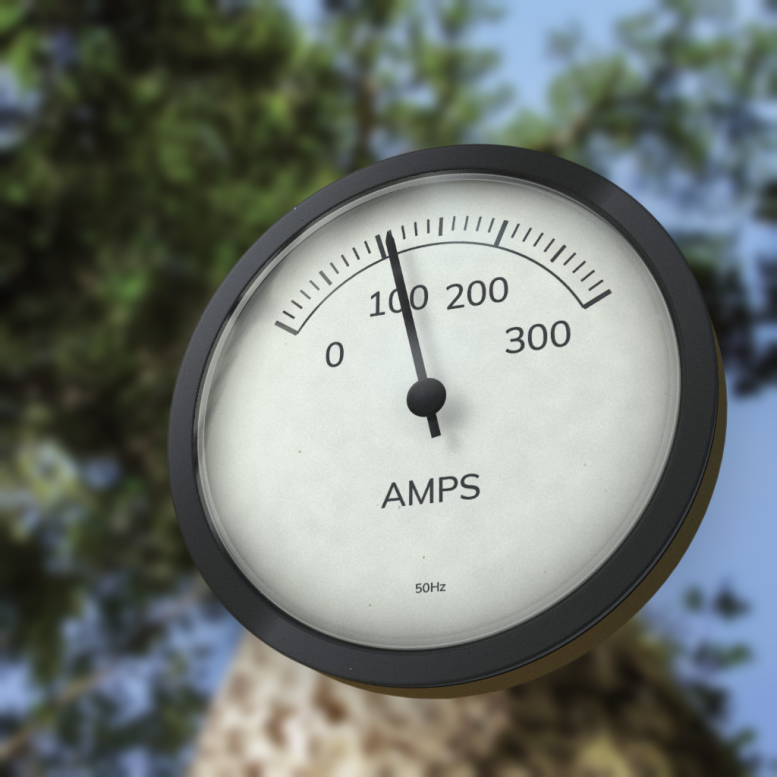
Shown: 110 (A)
